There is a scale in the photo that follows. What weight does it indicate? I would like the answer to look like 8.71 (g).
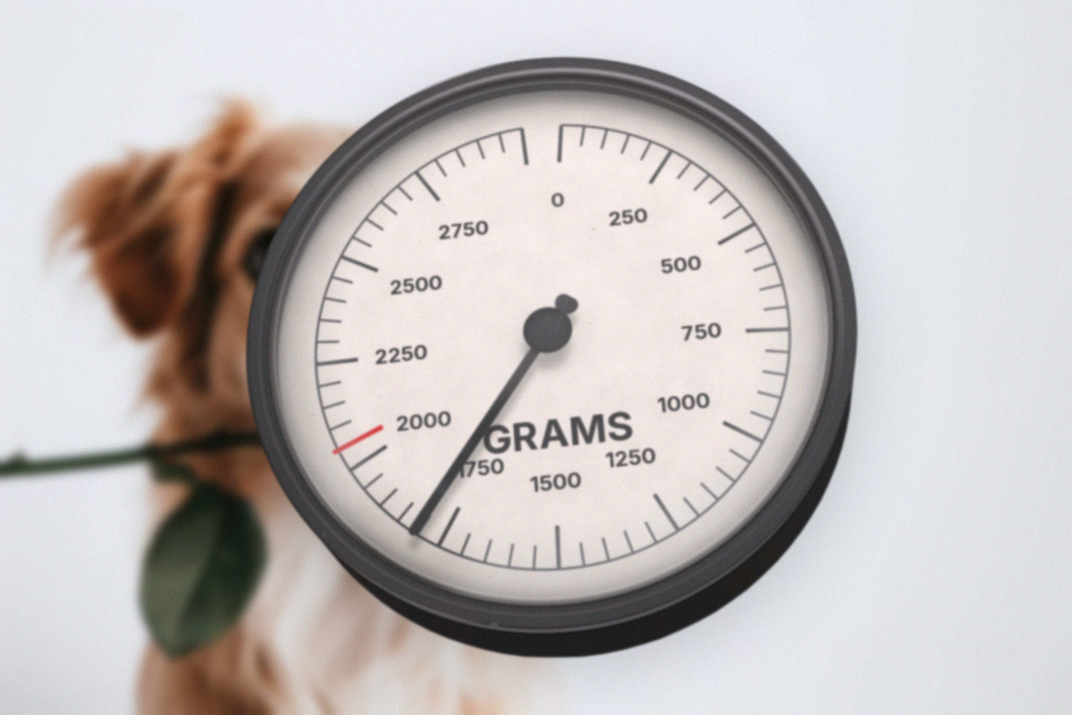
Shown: 1800 (g)
